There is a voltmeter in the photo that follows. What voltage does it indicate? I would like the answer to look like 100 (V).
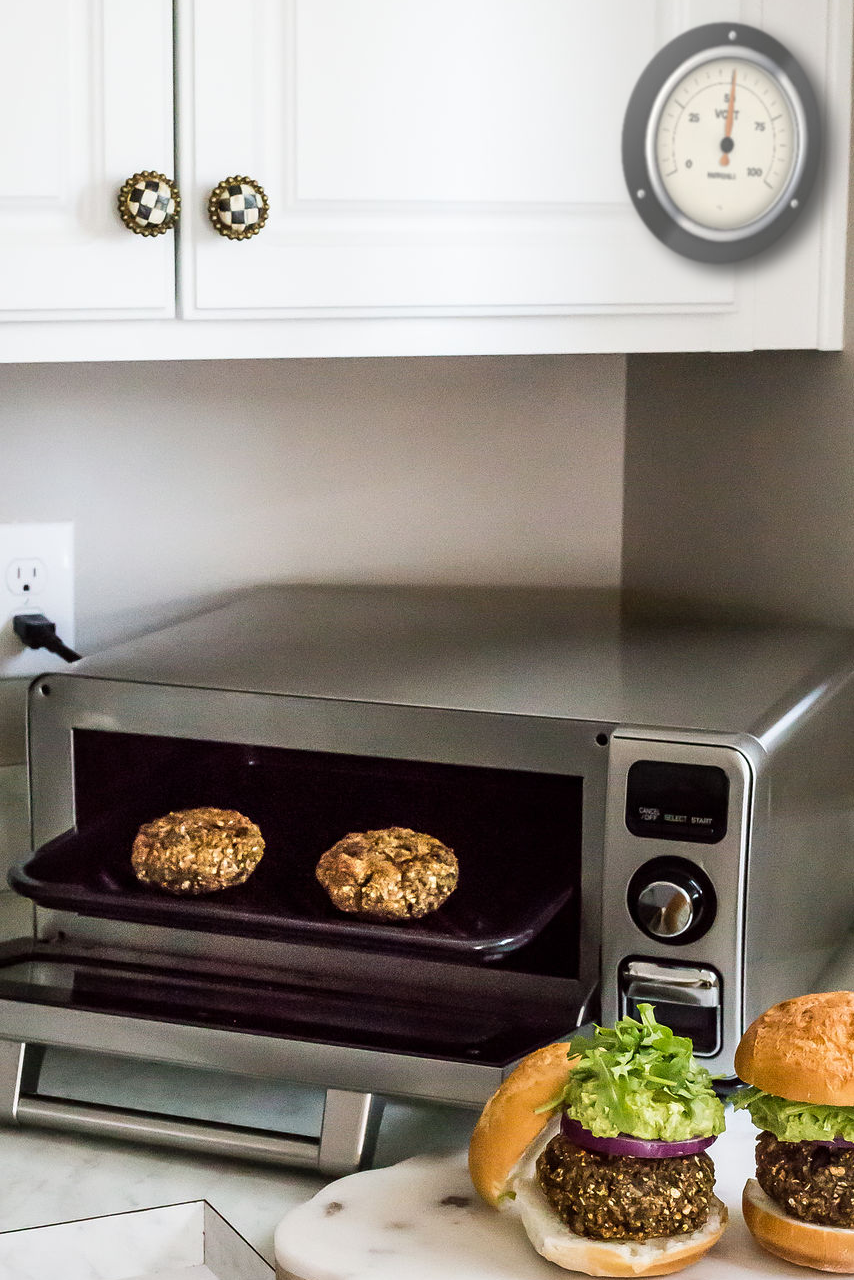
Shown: 50 (V)
